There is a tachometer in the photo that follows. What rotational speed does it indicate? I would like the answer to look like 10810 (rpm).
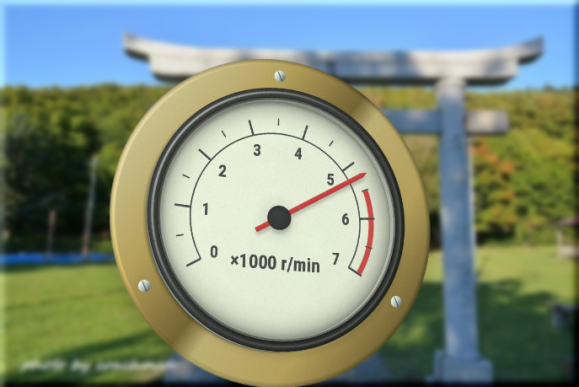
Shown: 5250 (rpm)
